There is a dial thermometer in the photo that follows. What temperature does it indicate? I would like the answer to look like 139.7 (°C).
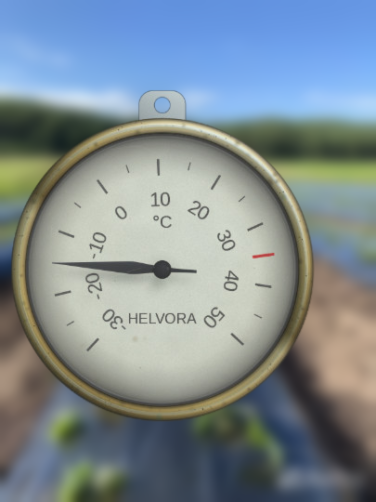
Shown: -15 (°C)
